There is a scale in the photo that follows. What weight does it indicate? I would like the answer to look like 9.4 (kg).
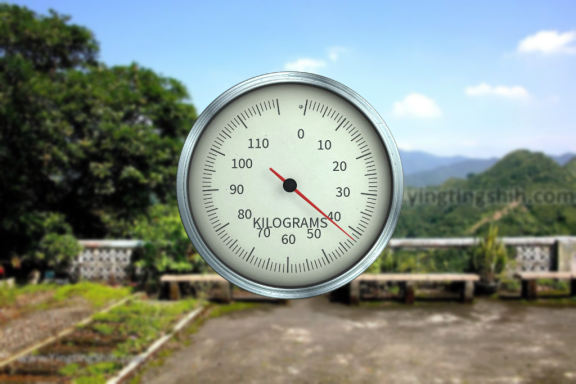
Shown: 42 (kg)
